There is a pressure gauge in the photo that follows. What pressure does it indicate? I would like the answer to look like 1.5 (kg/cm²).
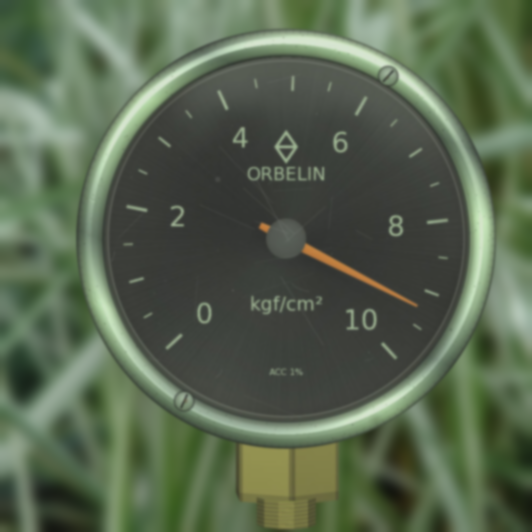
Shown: 9.25 (kg/cm²)
